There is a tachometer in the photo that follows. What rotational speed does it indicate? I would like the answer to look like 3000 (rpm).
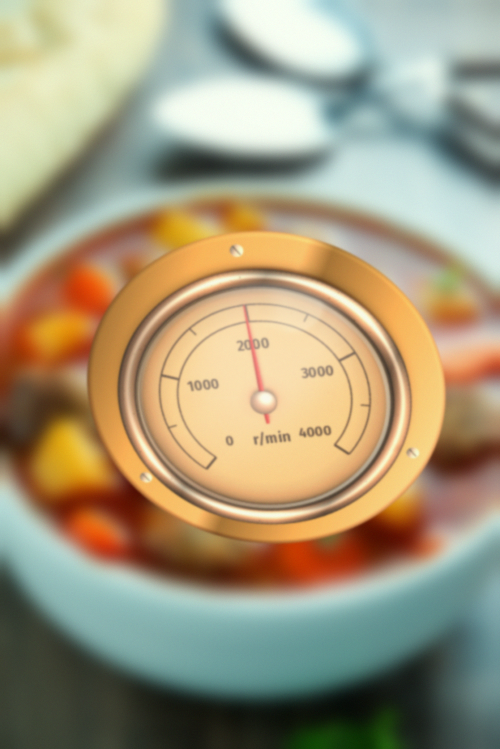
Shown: 2000 (rpm)
